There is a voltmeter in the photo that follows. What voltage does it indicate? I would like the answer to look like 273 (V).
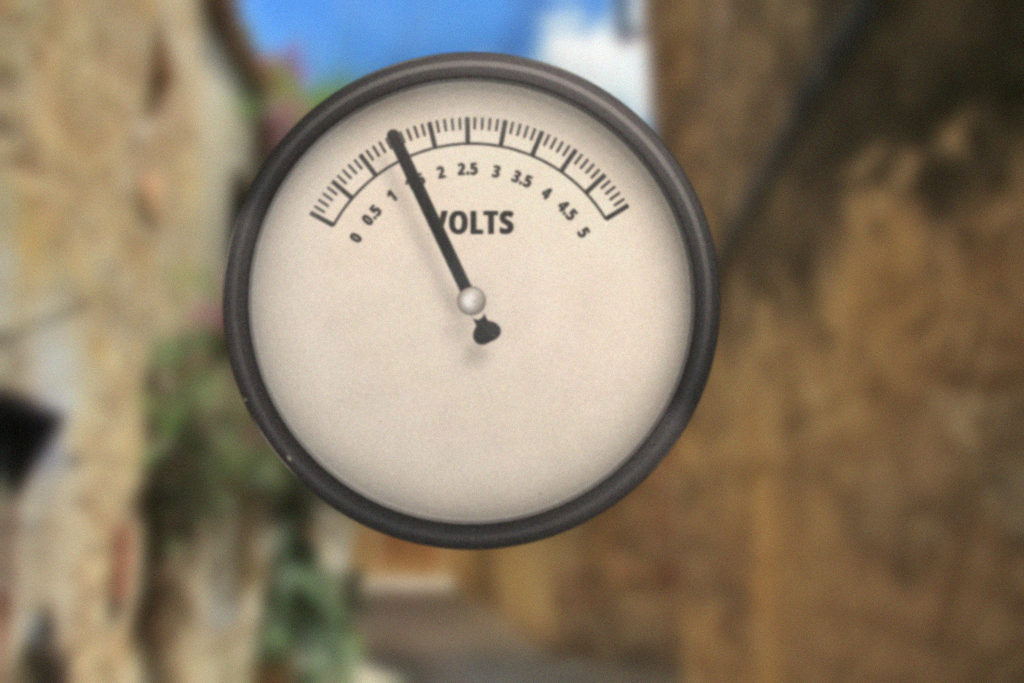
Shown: 1.5 (V)
